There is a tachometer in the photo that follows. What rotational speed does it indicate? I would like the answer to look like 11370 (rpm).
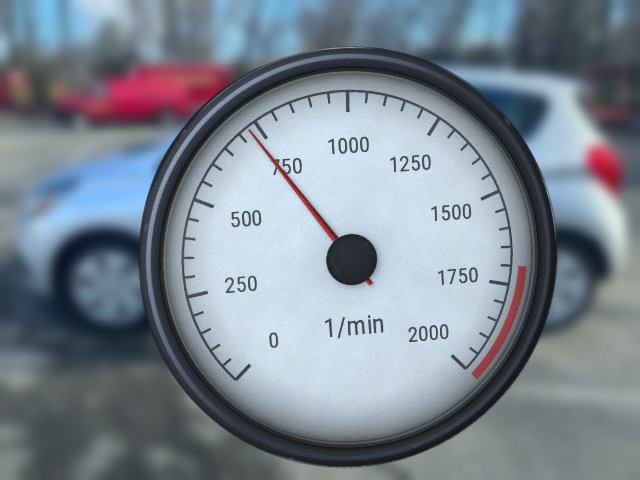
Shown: 725 (rpm)
